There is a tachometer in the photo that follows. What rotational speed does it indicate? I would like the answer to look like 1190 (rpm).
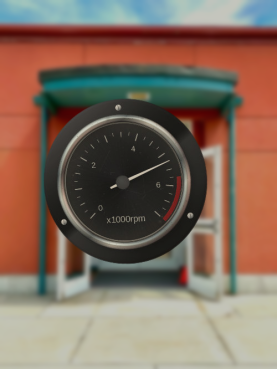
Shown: 5250 (rpm)
